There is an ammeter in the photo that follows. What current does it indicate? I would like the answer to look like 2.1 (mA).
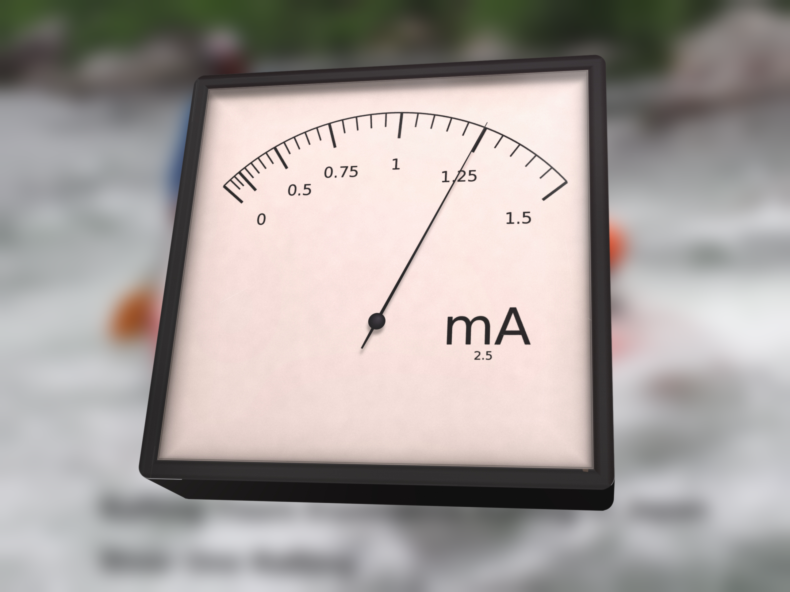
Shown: 1.25 (mA)
